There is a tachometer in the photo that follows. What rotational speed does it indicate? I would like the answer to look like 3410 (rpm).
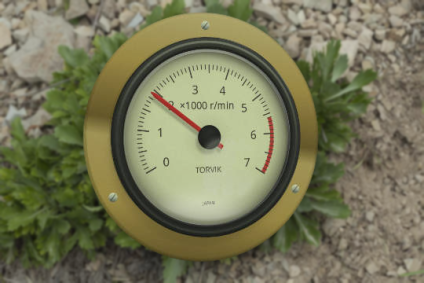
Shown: 1900 (rpm)
